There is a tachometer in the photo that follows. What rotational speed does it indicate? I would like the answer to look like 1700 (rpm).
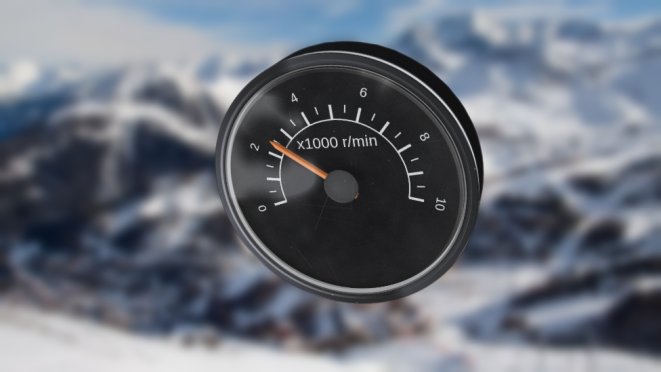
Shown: 2500 (rpm)
